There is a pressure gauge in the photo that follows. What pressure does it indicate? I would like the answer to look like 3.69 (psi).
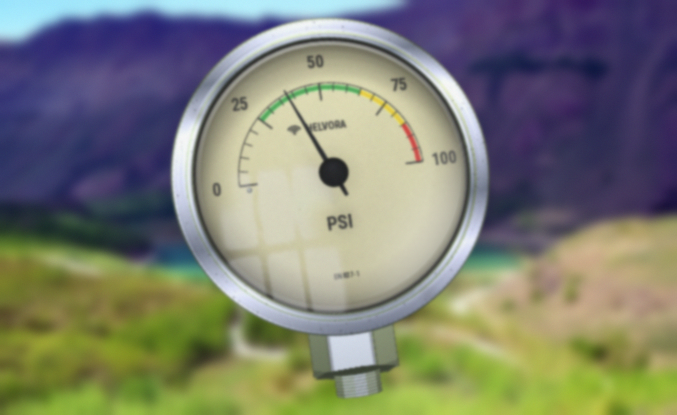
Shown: 37.5 (psi)
